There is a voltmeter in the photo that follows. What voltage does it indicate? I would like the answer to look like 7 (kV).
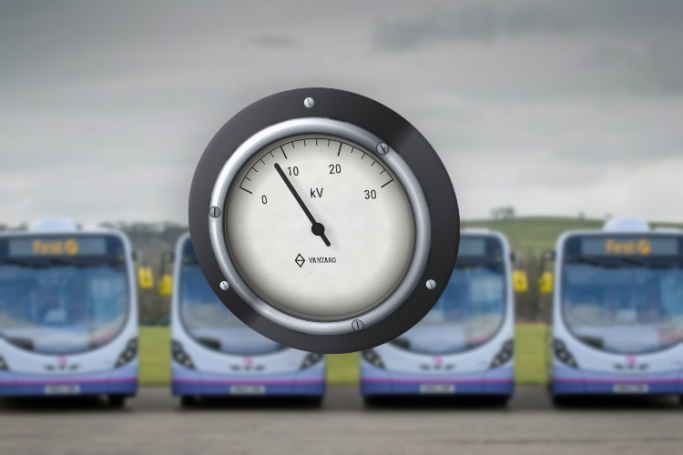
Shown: 8 (kV)
